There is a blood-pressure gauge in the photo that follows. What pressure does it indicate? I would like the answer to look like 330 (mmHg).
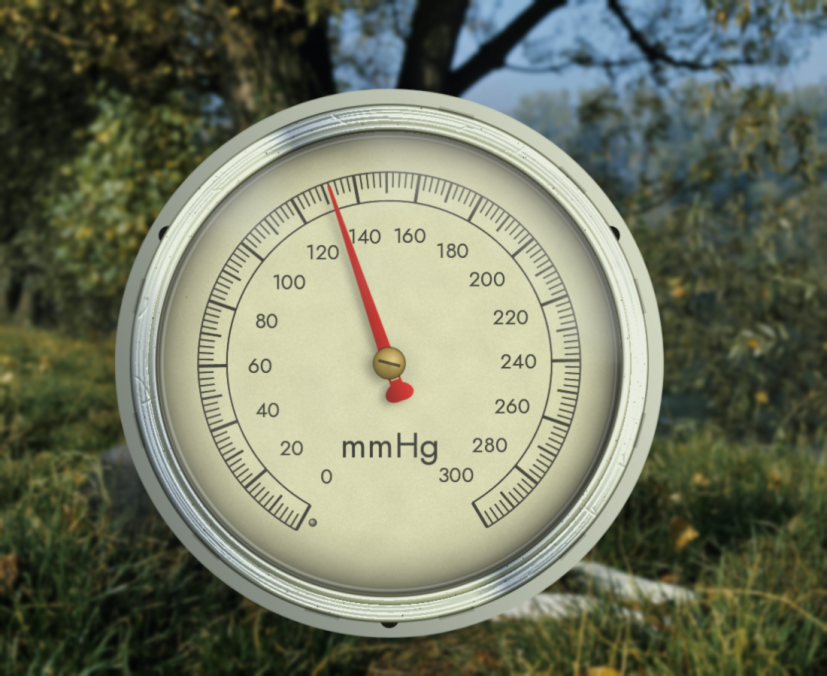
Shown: 132 (mmHg)
